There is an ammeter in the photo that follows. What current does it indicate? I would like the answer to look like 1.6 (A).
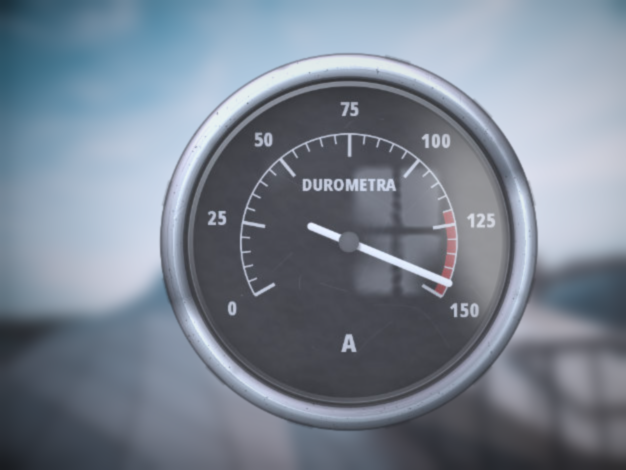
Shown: 145 (A)
